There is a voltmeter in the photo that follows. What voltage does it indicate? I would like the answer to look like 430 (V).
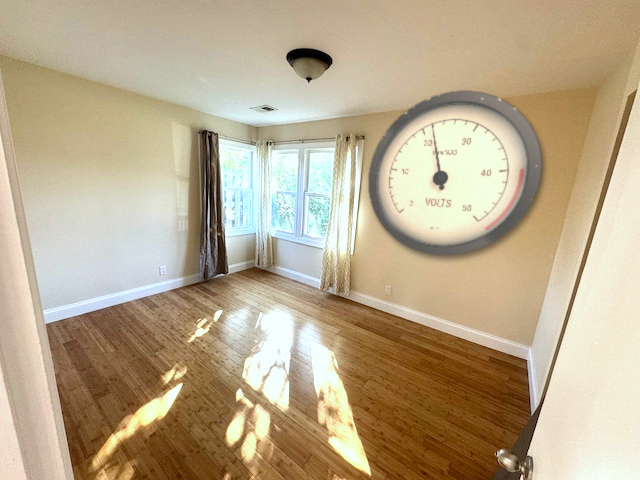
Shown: 22 (V)
